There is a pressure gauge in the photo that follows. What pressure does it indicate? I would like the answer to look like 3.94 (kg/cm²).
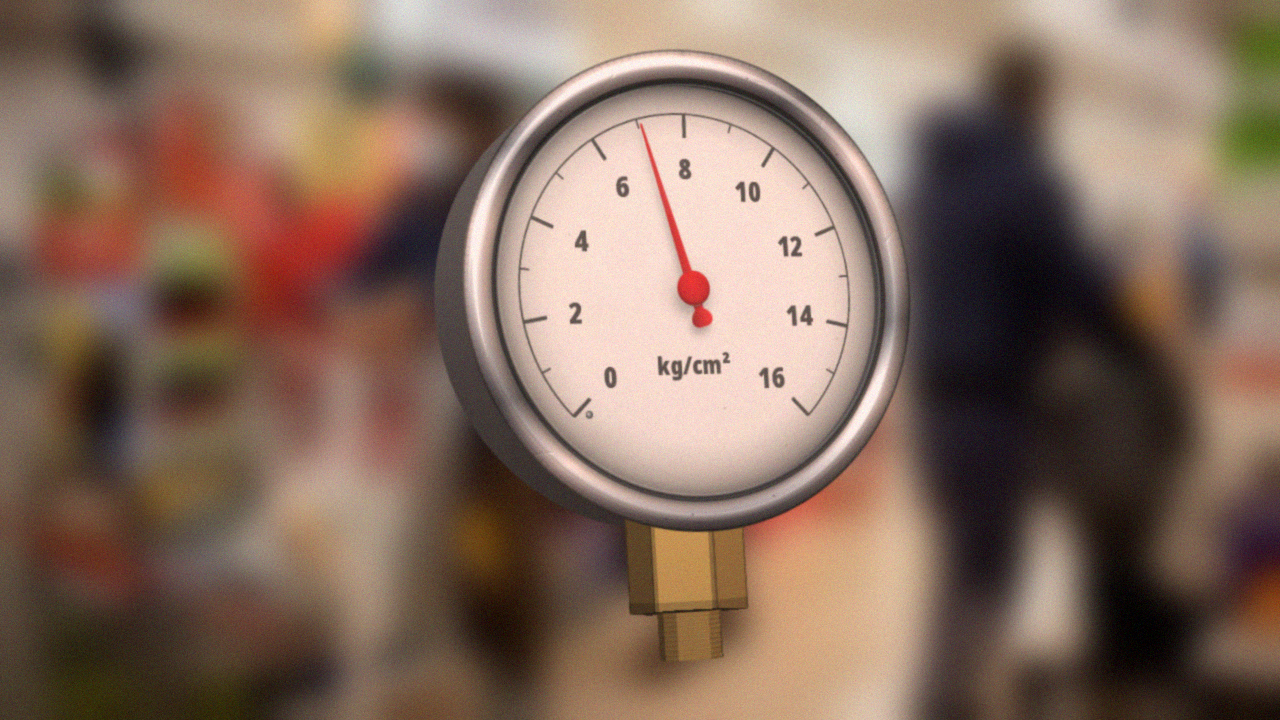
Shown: 7 (kg/cm²)
